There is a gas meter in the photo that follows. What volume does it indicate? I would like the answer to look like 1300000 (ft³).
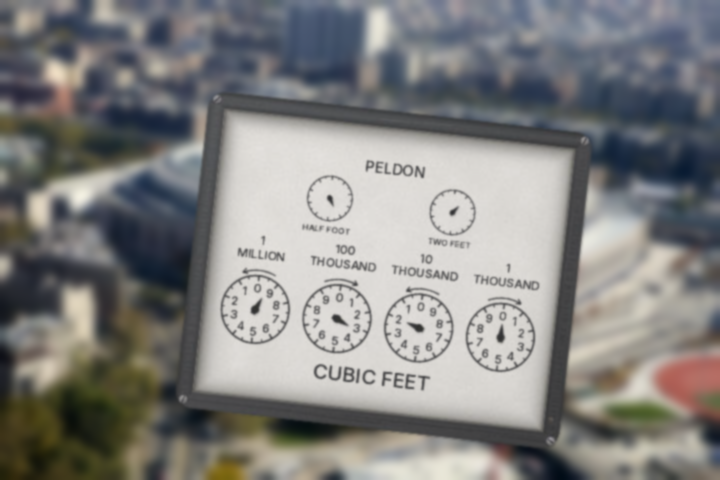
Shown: 932000 (ft³)
